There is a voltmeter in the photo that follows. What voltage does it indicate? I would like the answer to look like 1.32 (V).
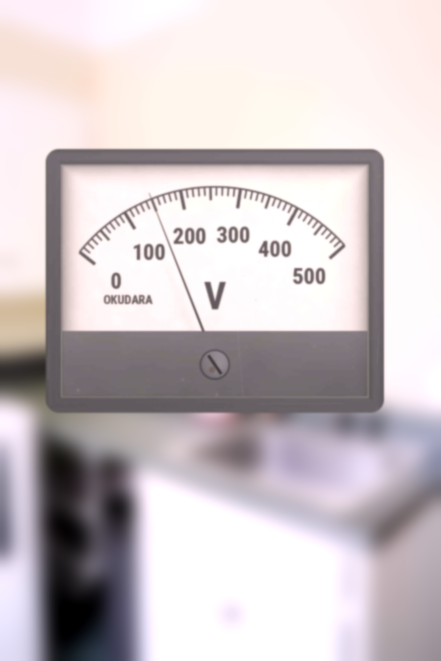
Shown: 150 (V)
